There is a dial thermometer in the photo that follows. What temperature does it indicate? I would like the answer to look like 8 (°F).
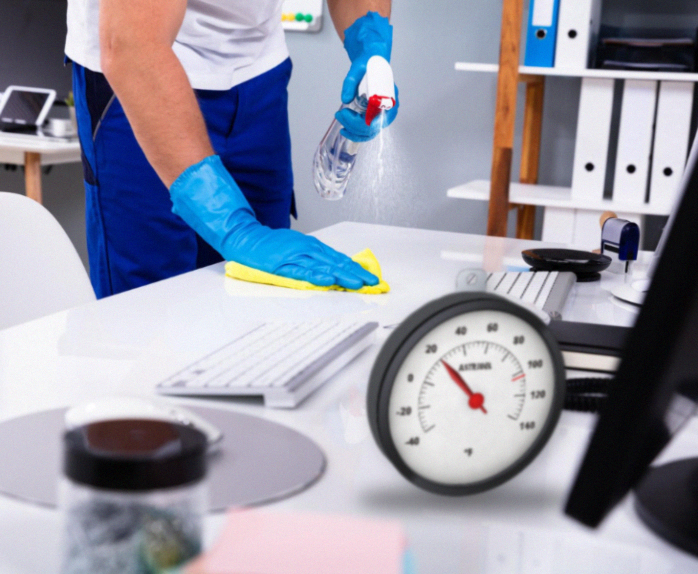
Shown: 20 (°F)
